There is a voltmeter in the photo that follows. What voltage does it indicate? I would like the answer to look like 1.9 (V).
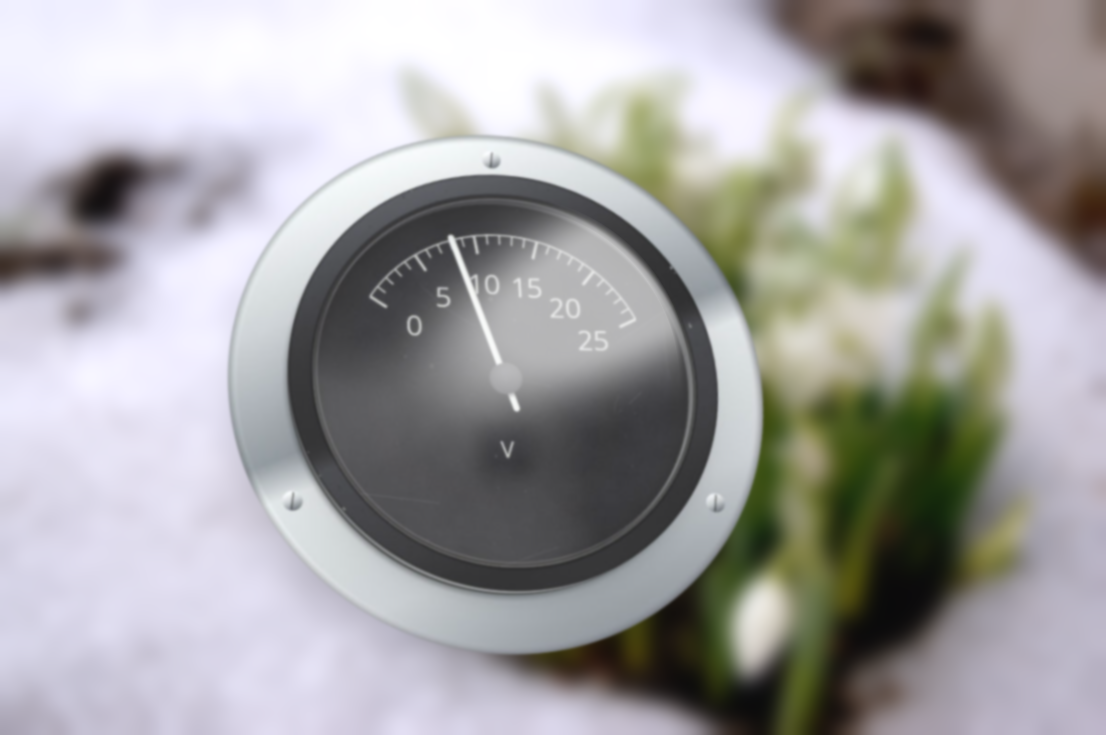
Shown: 8 (V)
